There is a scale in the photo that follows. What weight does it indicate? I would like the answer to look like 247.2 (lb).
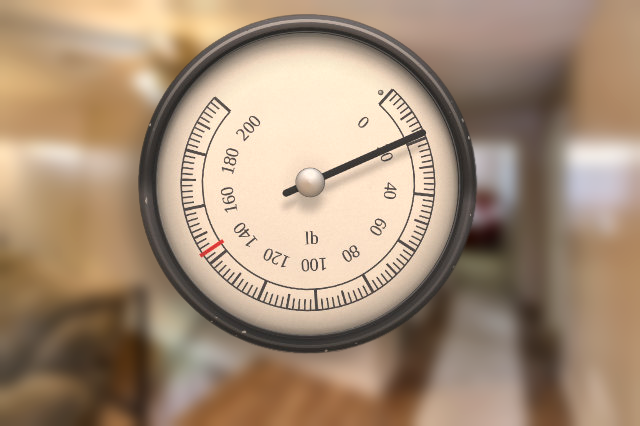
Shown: 18 (lb)
